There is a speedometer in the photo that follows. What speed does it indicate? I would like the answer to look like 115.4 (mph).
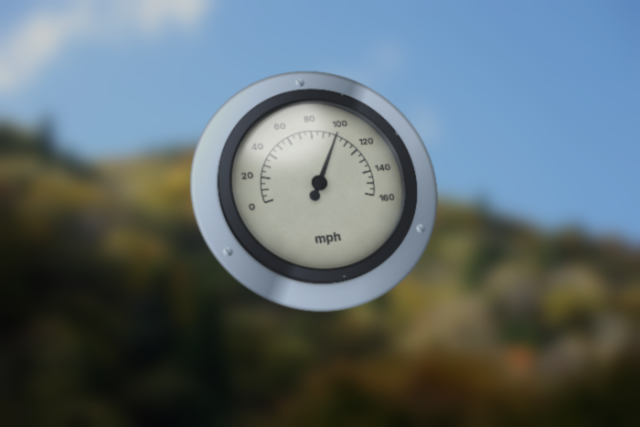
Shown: 100 (mph)
